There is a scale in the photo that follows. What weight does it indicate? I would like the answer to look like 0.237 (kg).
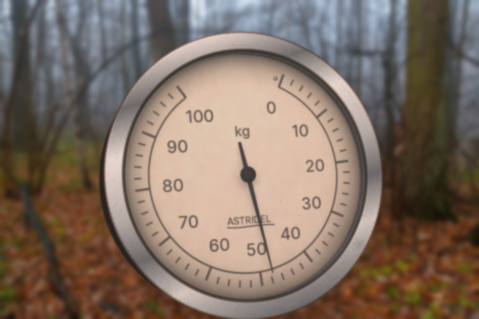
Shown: 48 (kg)
